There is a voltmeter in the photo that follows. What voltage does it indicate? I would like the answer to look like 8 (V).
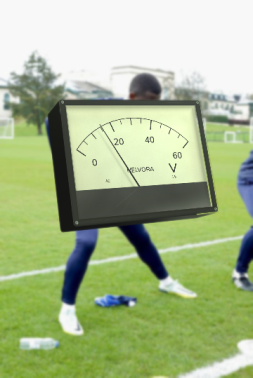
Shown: 15 (V)
